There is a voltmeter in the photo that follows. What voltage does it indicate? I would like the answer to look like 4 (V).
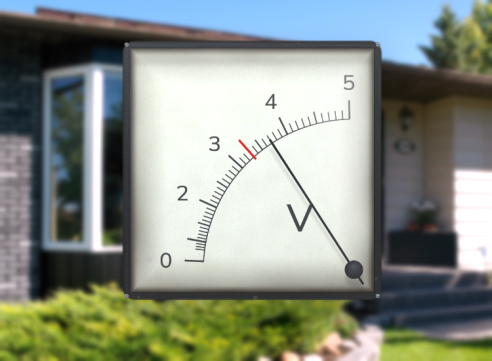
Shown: 3.7 (V)
